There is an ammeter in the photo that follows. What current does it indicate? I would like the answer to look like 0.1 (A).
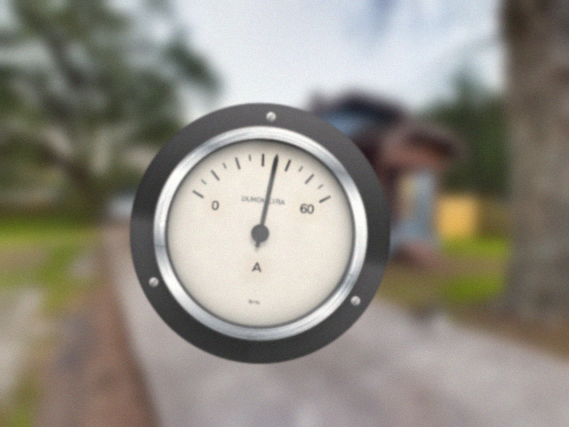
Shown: 35 (A)
